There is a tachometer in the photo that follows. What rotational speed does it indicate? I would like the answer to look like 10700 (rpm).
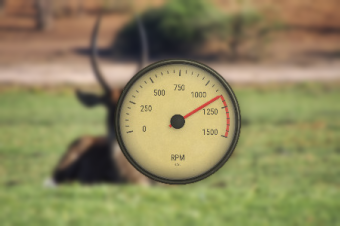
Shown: 1150 (rpm)
